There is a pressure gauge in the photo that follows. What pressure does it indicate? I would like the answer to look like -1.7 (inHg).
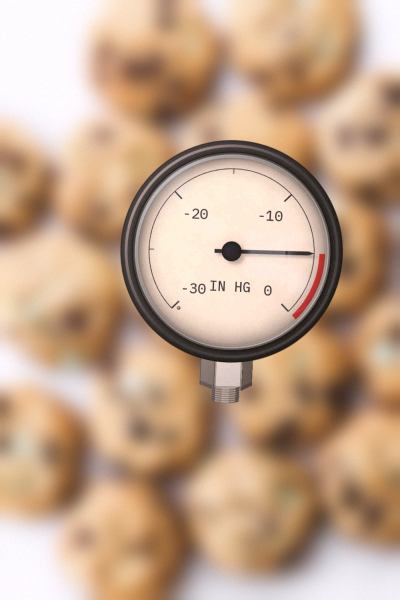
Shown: -5 (inHg)
